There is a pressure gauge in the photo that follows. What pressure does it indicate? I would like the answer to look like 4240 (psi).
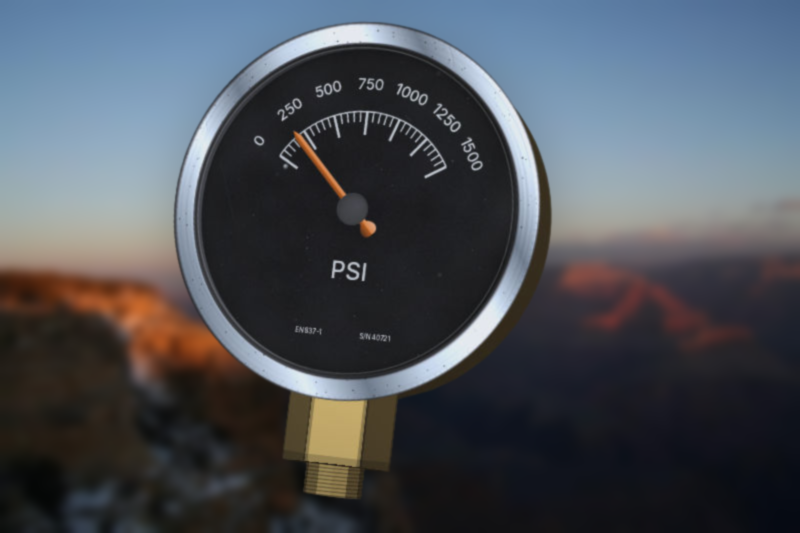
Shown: 200 (psi)
